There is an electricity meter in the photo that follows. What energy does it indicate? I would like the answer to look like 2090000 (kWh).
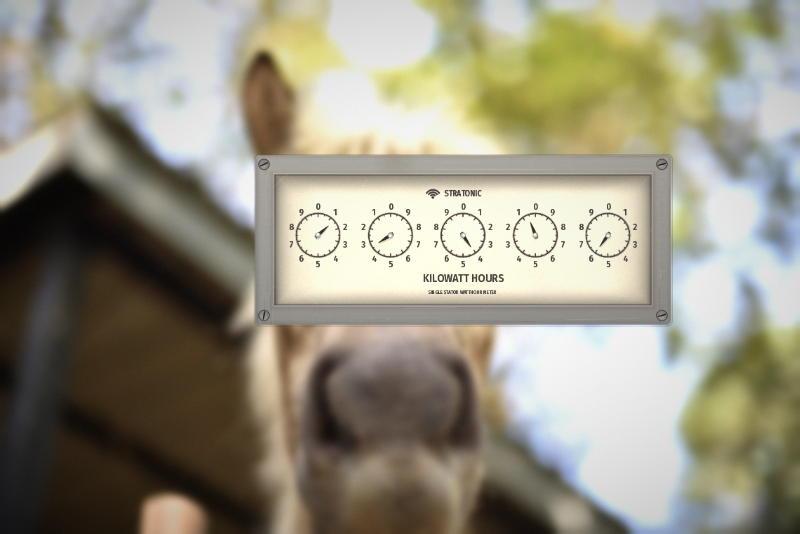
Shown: 13406 (kWh)
